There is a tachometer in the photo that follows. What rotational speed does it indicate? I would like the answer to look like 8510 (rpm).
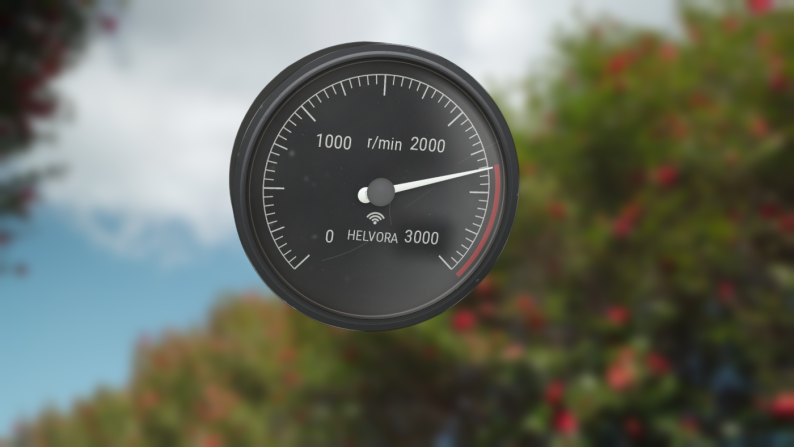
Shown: 2350 (rpm)
